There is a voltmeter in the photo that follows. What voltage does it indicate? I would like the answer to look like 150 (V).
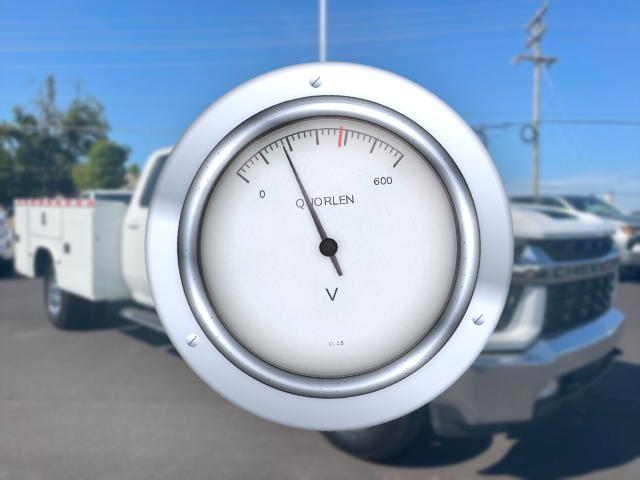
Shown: 180 (V)
